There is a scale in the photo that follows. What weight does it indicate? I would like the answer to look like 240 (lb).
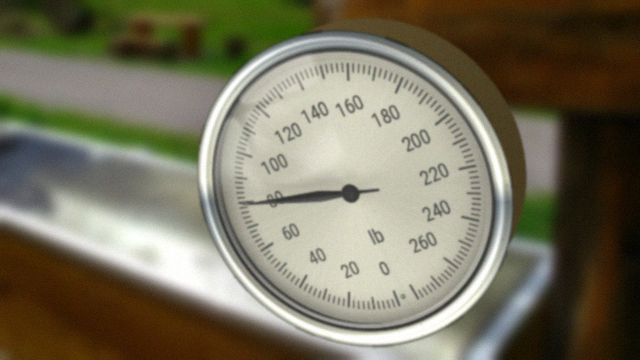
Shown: 80 (lb)
